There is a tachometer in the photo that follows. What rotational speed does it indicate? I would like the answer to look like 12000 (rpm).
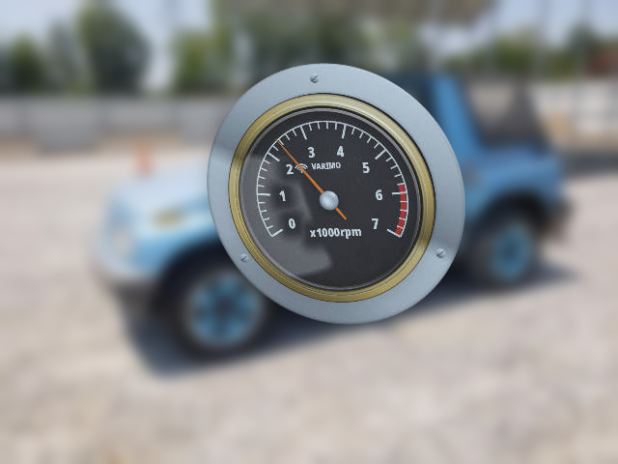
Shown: 2400 (rpm)
